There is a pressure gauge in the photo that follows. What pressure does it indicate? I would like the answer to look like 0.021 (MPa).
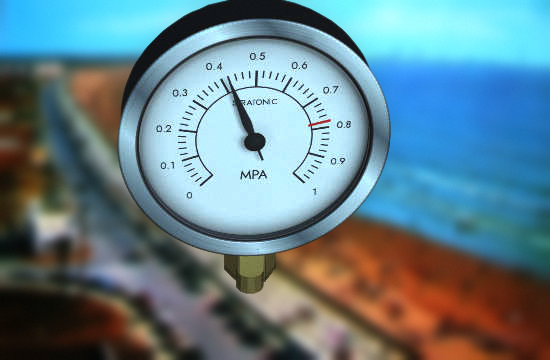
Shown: 0.42 (MPa)
